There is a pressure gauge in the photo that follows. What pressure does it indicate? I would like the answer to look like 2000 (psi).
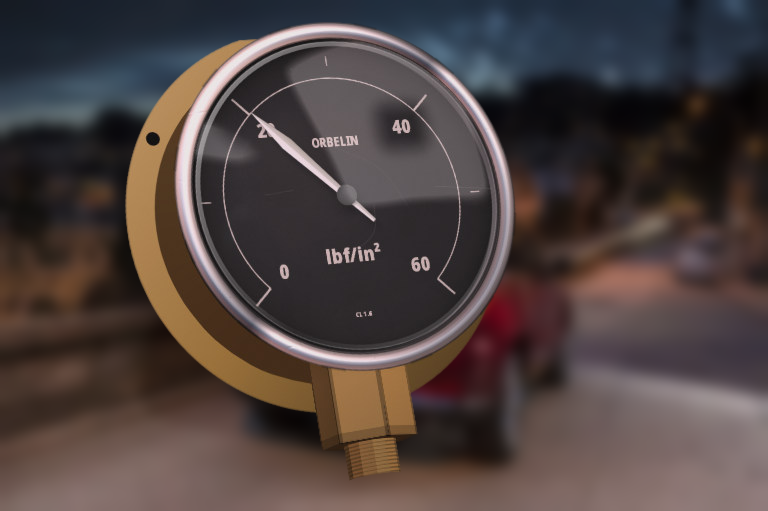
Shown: 20 (psi)
